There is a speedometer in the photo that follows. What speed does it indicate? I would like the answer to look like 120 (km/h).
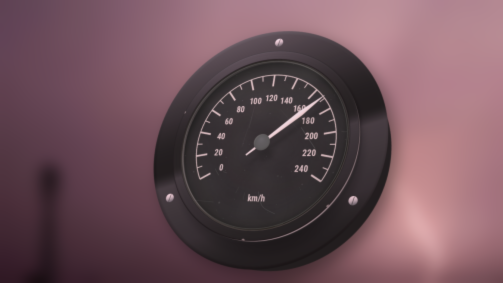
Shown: 170 (km/h)
